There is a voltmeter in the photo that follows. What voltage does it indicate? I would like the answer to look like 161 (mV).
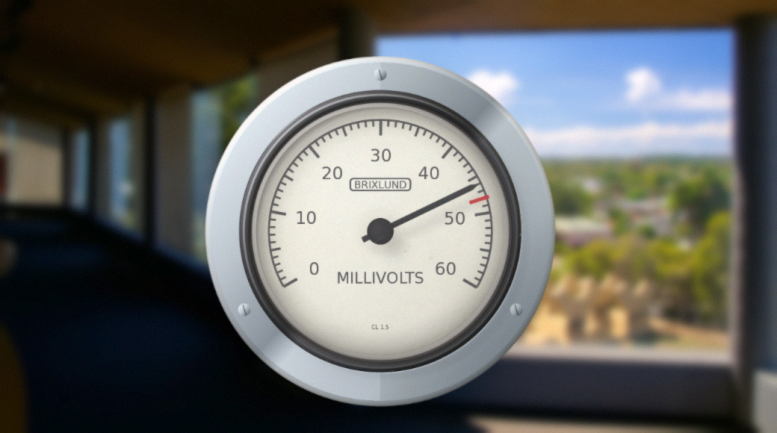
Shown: 46 (mV)
